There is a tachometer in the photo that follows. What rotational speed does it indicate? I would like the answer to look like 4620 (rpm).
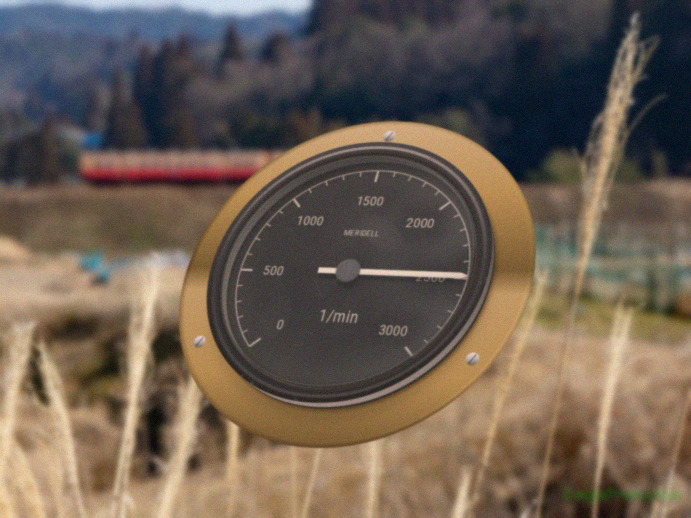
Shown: 2500 (rpm)
